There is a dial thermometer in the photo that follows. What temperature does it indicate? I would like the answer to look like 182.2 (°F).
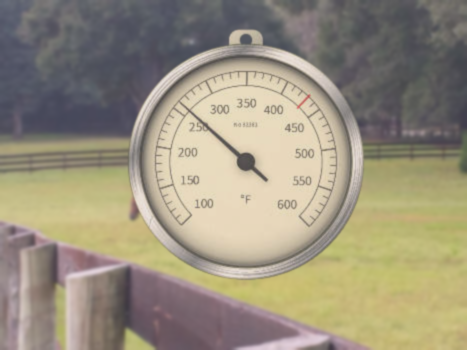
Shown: 260 (°F)
